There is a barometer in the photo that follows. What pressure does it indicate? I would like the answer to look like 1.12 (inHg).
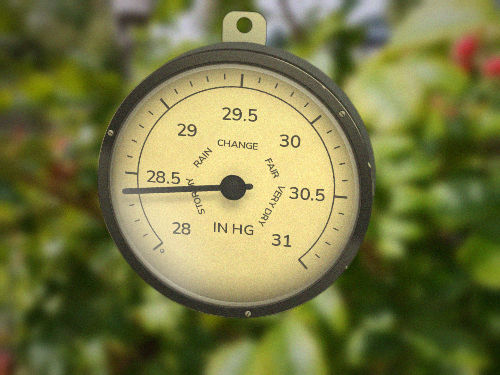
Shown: 28.4 (inHg)
